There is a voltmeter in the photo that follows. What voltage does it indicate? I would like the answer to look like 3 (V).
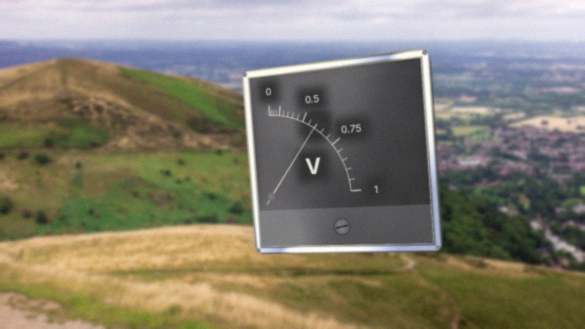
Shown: 0.6 (V)
